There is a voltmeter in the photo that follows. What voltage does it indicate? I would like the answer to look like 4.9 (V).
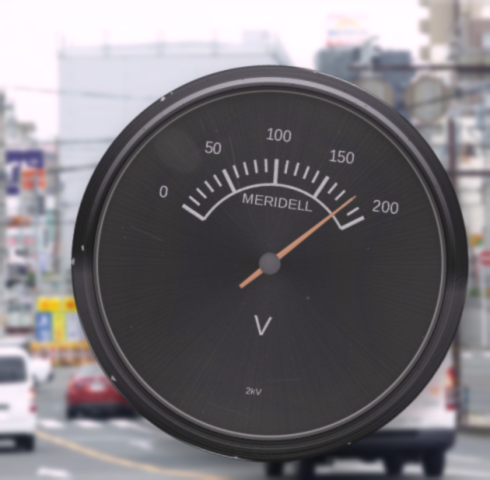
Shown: 180 (V)
